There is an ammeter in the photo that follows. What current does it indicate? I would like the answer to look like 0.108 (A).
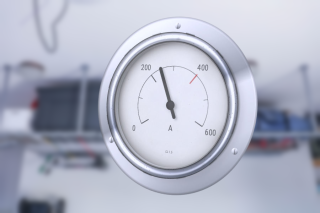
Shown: 250 (A)
